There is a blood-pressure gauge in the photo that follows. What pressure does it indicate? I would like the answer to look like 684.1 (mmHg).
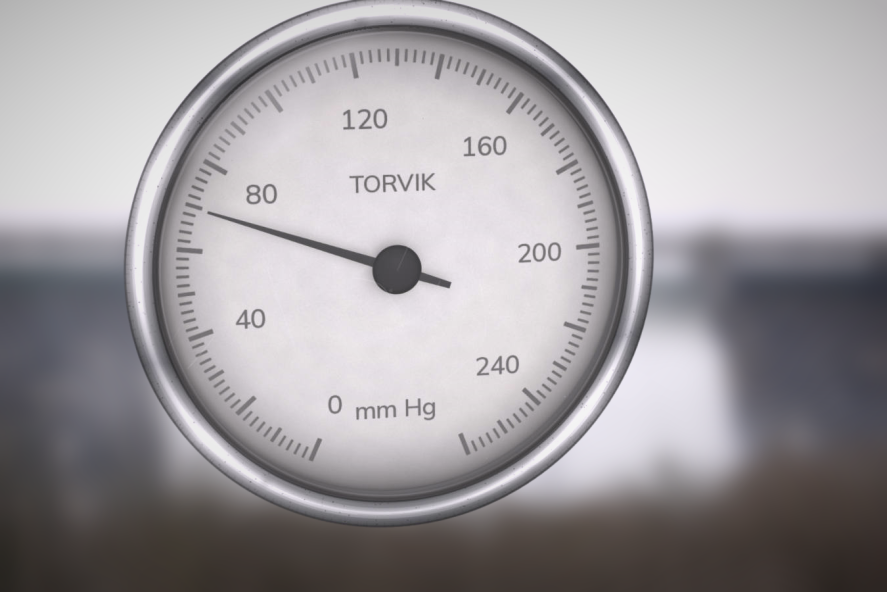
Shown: 70 (mmHg)
